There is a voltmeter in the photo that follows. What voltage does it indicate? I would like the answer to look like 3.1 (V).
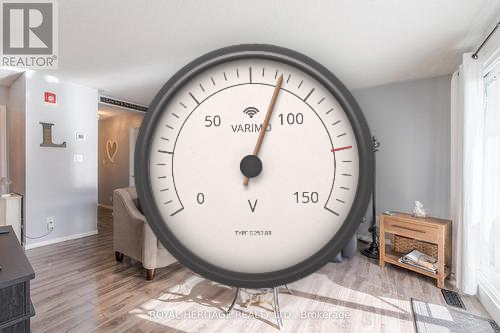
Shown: 87.5 (V)
